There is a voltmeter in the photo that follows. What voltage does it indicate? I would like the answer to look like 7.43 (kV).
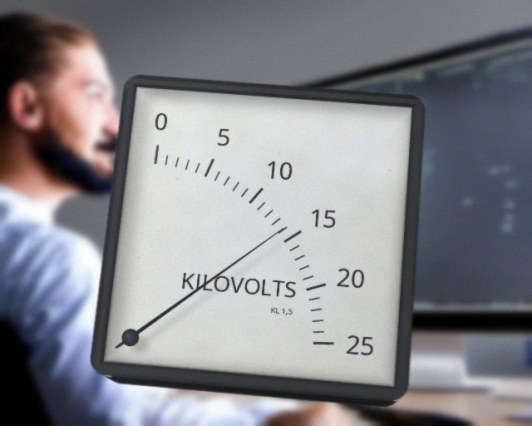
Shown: 14 (kV)
